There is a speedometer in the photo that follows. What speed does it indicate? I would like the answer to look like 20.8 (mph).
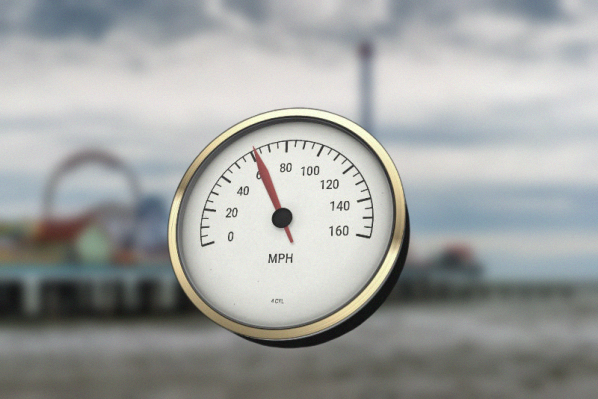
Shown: 62.5 (mph)
